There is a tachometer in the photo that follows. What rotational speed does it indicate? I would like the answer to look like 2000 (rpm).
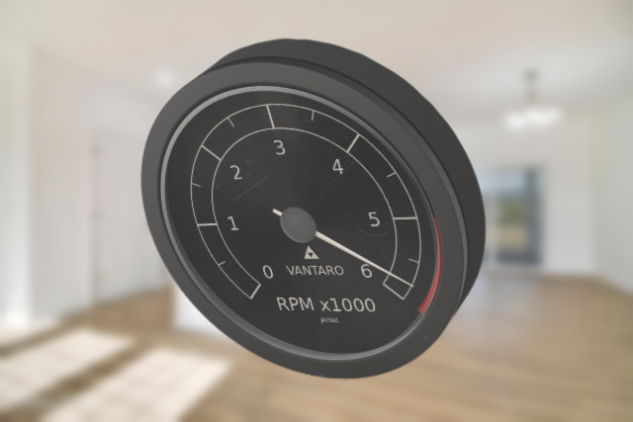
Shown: 5750 (rpm)
